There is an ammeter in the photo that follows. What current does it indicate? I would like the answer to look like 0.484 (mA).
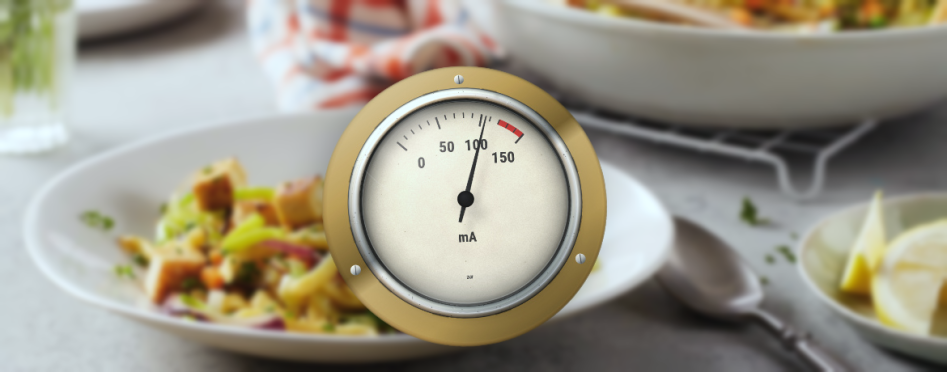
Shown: 105 (mA)
